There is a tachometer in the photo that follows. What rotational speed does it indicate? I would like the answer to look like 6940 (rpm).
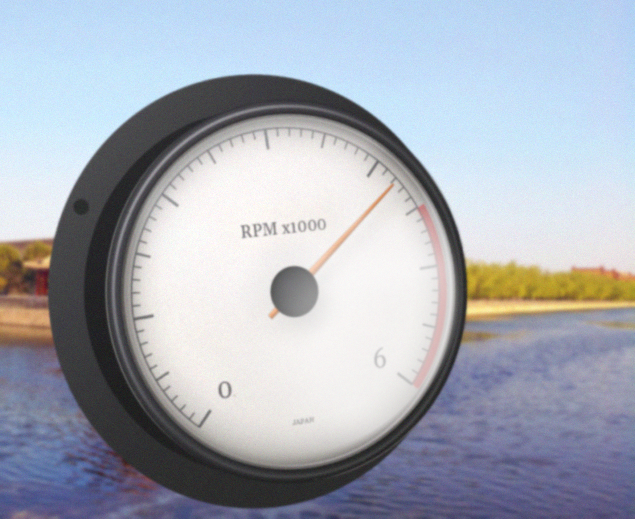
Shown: 4200 (rpm)
